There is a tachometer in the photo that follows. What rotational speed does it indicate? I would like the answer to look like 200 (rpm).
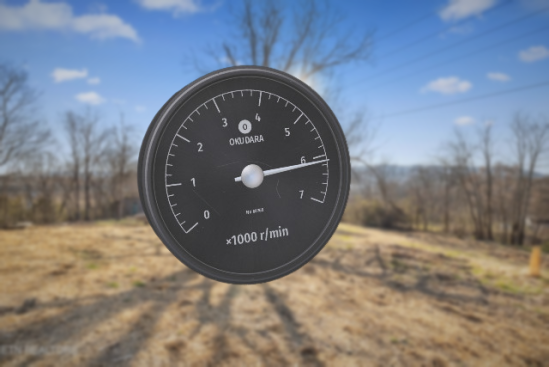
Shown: 6100 (rpm)
